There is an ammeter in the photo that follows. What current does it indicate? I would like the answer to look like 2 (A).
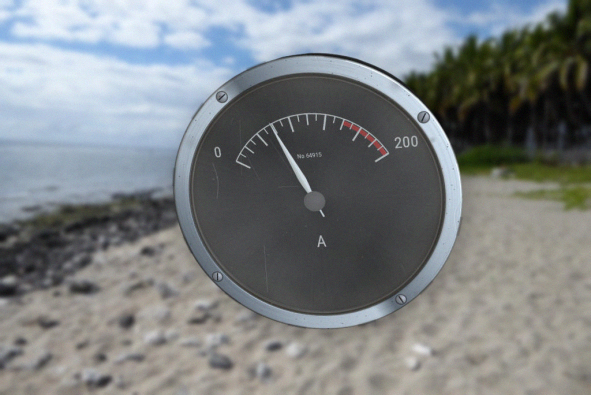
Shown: 60 (A)
